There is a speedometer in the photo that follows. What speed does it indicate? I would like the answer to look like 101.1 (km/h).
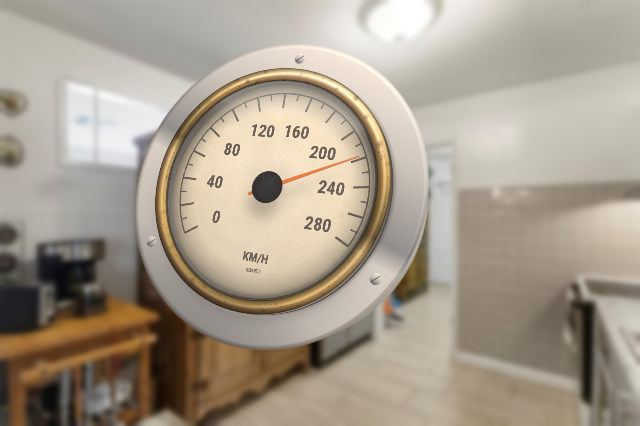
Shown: 220 (km/h)
